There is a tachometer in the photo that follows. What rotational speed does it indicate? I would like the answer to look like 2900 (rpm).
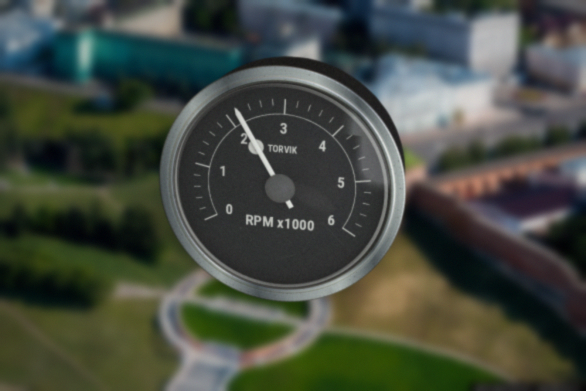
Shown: 2200 (rpm)
